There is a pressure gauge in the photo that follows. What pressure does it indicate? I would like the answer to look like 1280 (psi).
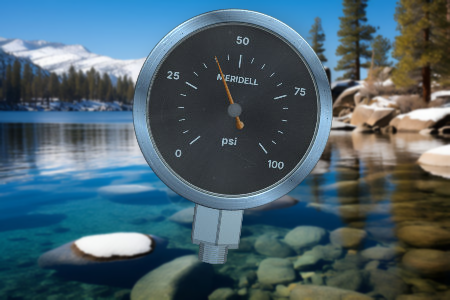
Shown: 40 (psi)
